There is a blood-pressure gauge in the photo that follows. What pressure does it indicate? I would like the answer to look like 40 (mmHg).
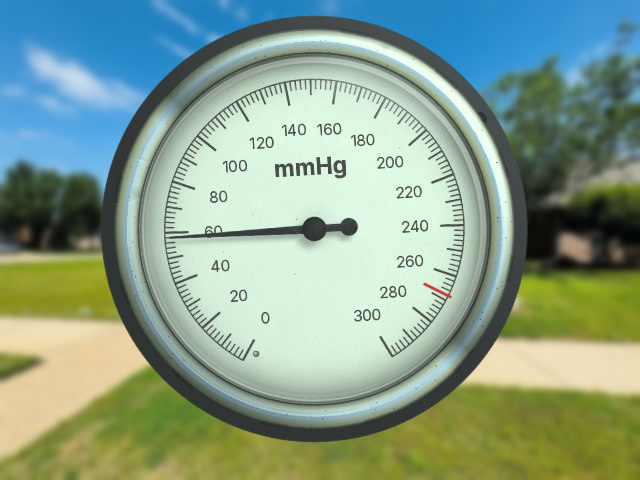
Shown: 58 (mmHg)
